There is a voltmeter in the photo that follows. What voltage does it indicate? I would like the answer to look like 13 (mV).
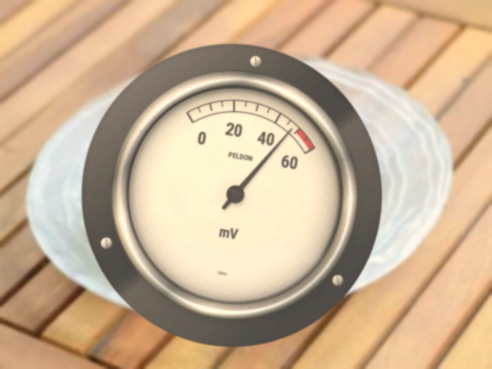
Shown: 47.5 (mV)
